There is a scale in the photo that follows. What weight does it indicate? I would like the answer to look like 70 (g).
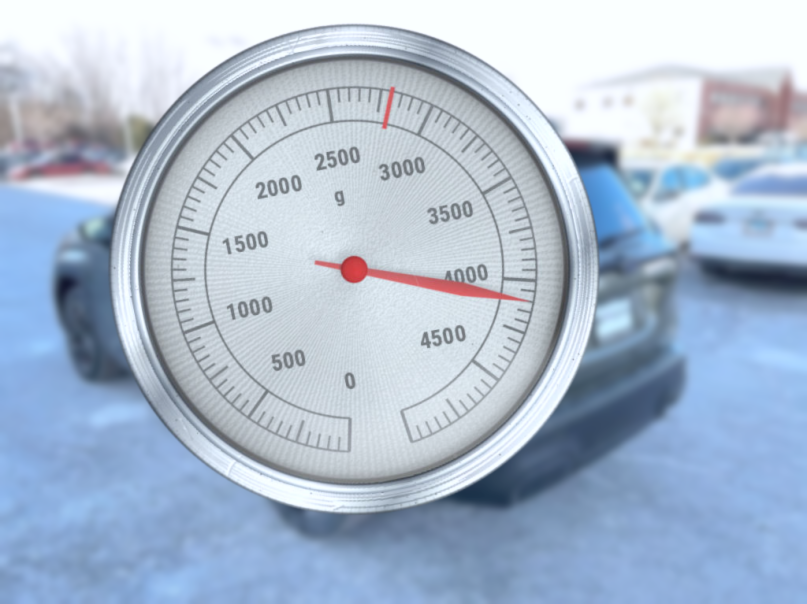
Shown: 4100 (g)
